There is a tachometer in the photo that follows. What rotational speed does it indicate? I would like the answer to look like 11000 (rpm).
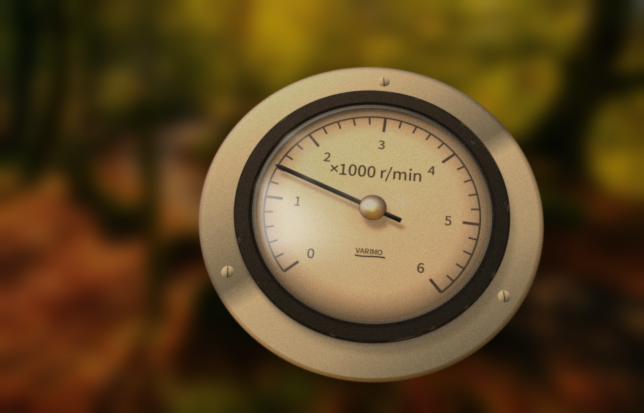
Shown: 1400 (rpm)
